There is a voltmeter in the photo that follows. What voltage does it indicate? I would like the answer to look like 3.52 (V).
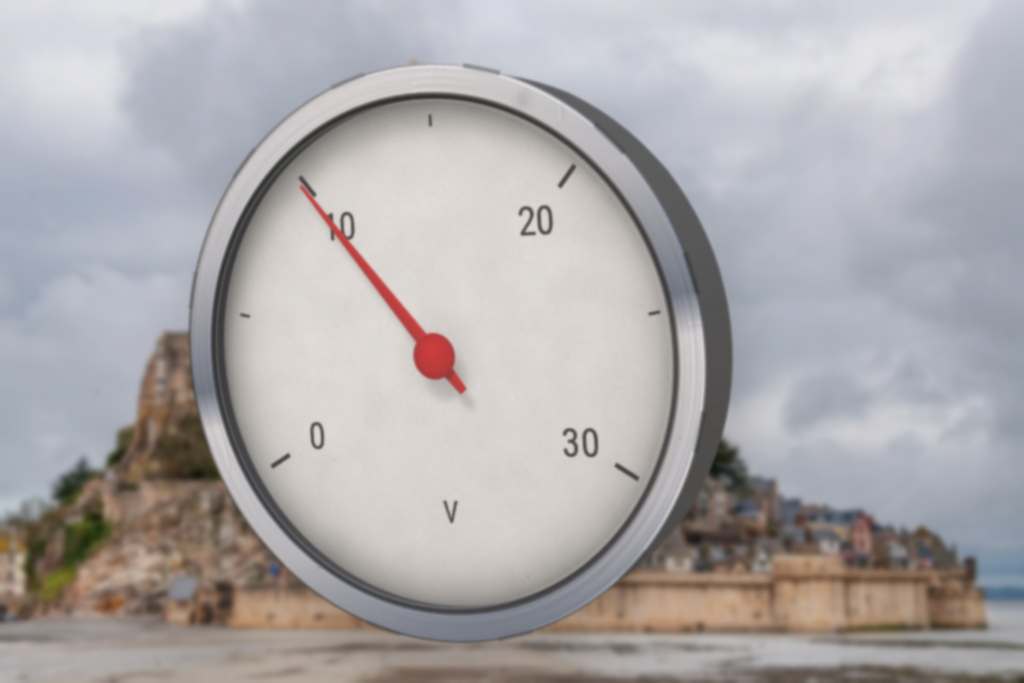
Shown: 10 (V)
